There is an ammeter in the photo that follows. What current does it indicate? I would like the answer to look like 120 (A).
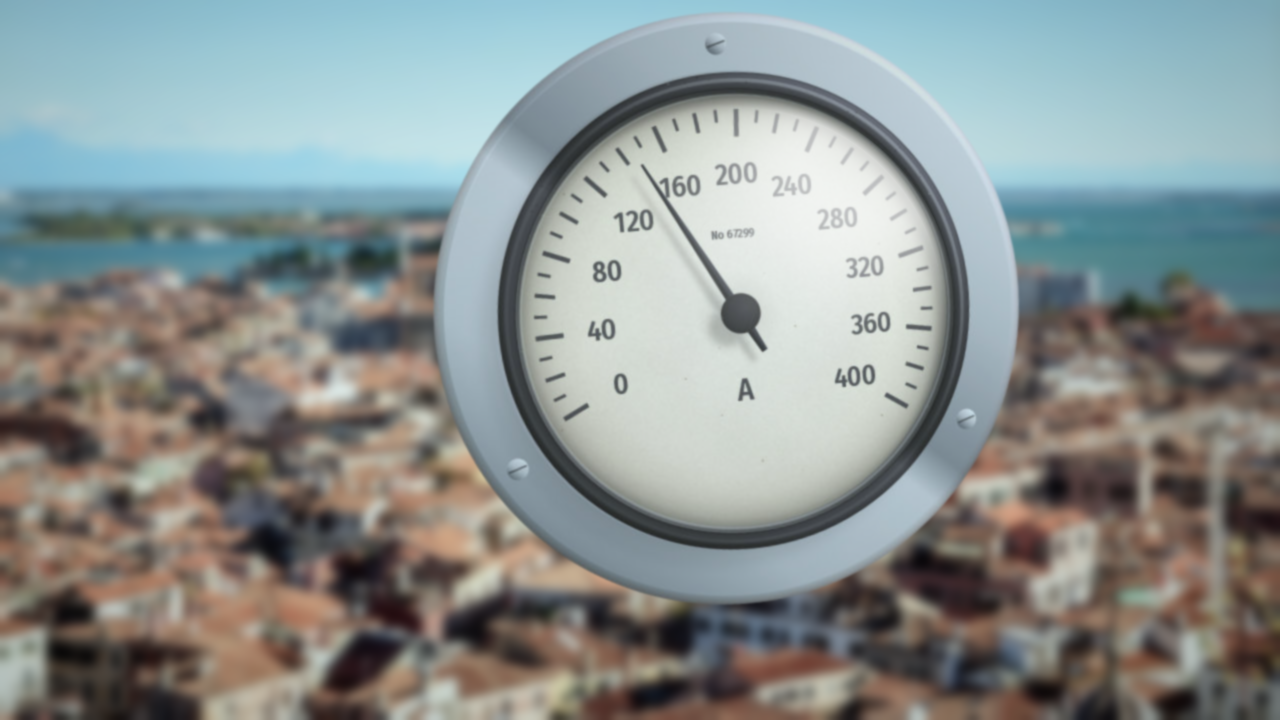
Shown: 145 (A)
